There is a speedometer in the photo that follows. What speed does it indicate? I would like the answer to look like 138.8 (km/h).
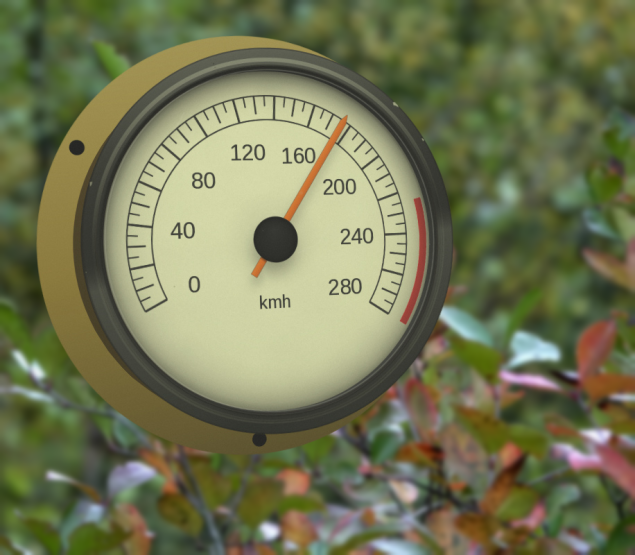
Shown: 175 (km/h)
